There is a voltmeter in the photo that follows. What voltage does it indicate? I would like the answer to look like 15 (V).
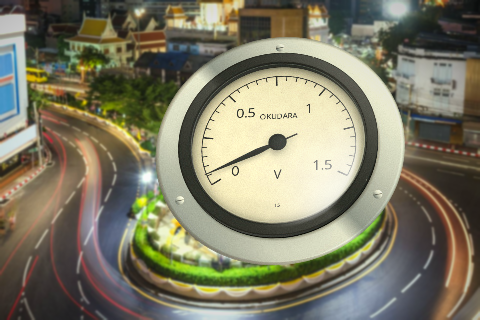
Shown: 0.05 (V)
